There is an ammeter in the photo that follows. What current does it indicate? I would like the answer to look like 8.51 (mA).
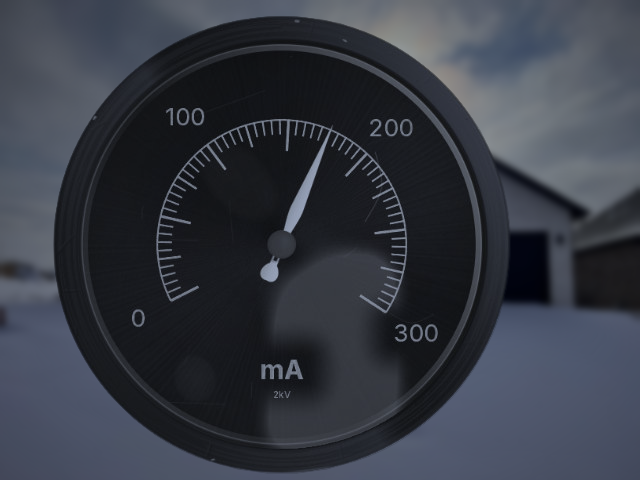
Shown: 175 (mA)
